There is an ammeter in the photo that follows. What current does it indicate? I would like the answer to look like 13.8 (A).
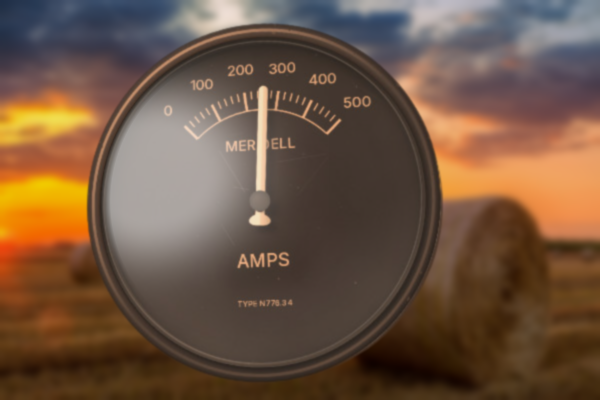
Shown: 260 (A)
